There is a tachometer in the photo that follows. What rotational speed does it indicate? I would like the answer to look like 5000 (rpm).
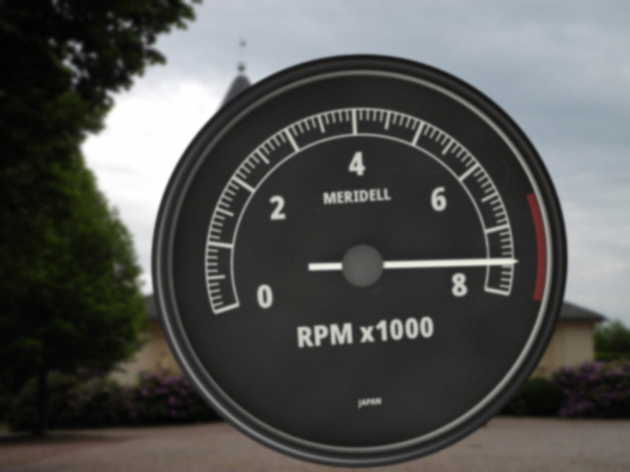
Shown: 7500 (rpm)
